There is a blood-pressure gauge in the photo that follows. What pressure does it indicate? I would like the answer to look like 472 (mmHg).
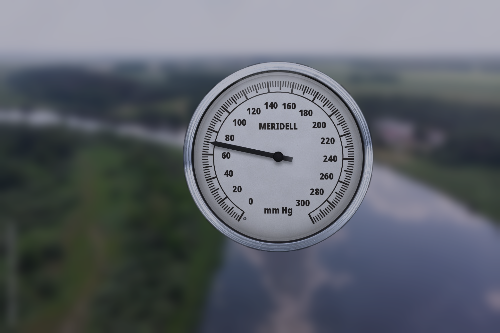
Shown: 70 (mmHg)
